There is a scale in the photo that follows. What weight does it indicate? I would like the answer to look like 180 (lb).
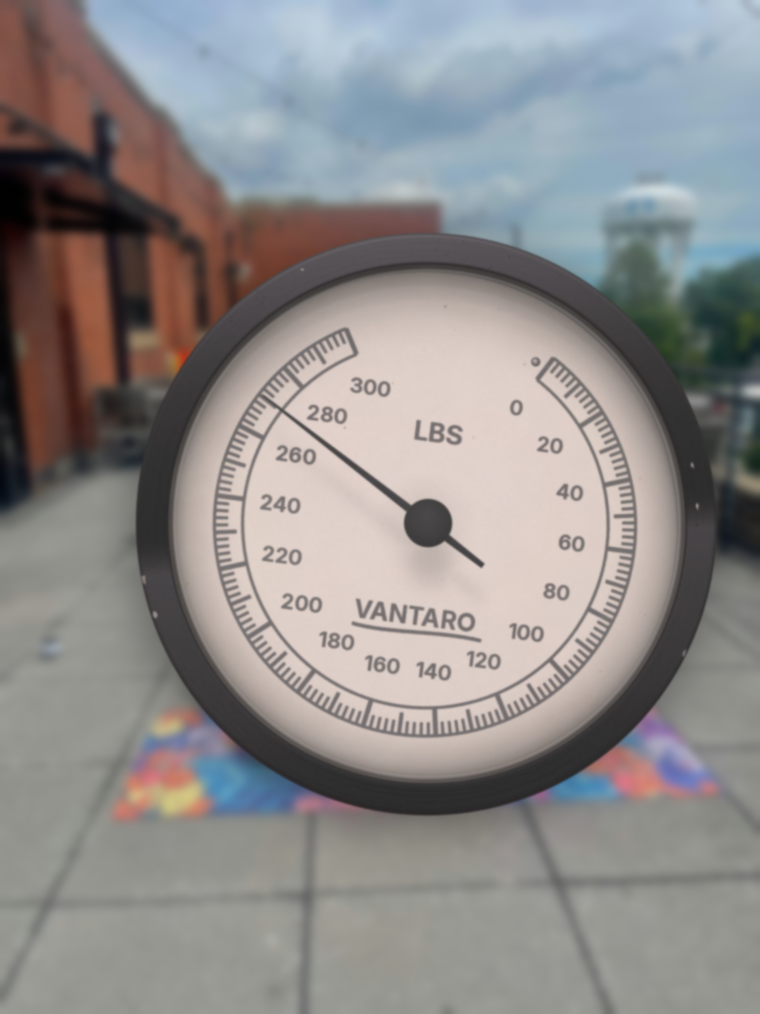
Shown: 270 (lb)
